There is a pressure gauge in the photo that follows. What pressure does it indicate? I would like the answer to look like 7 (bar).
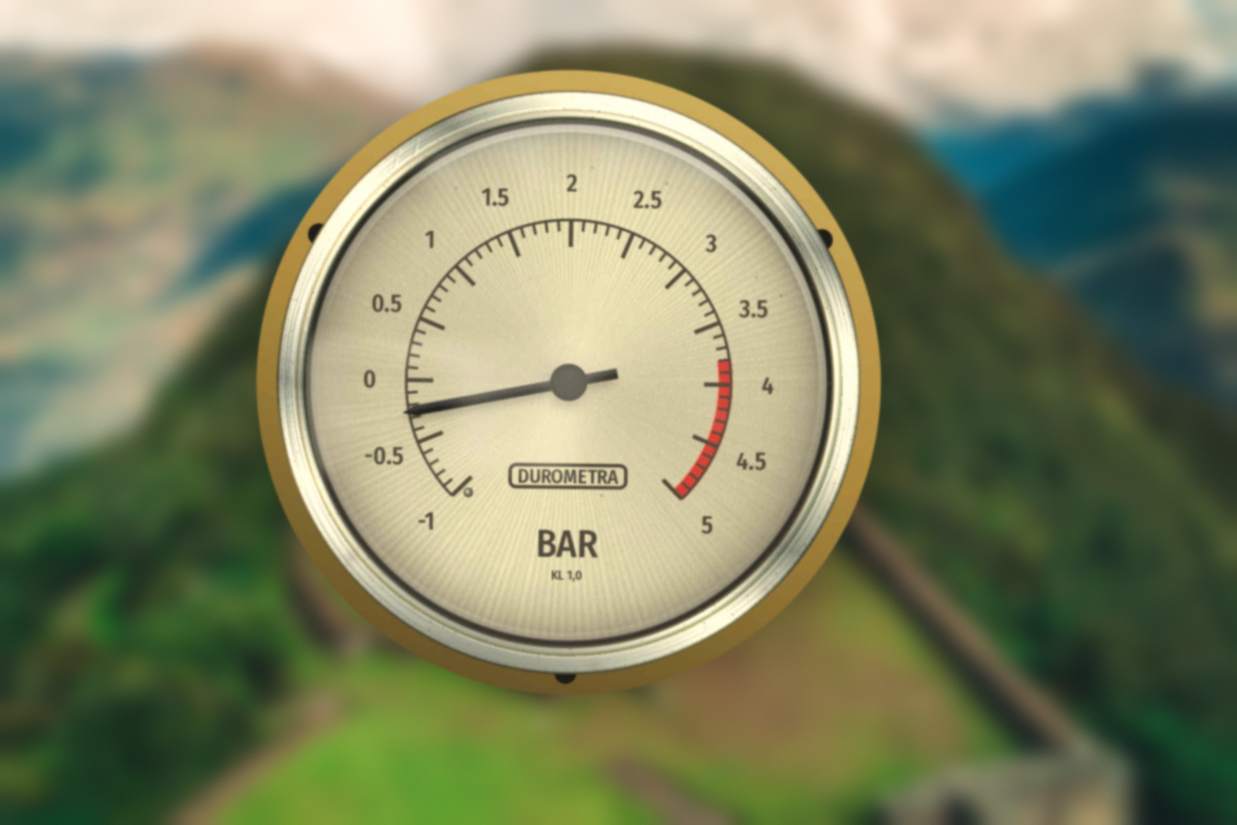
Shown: -0.25 (bar)
